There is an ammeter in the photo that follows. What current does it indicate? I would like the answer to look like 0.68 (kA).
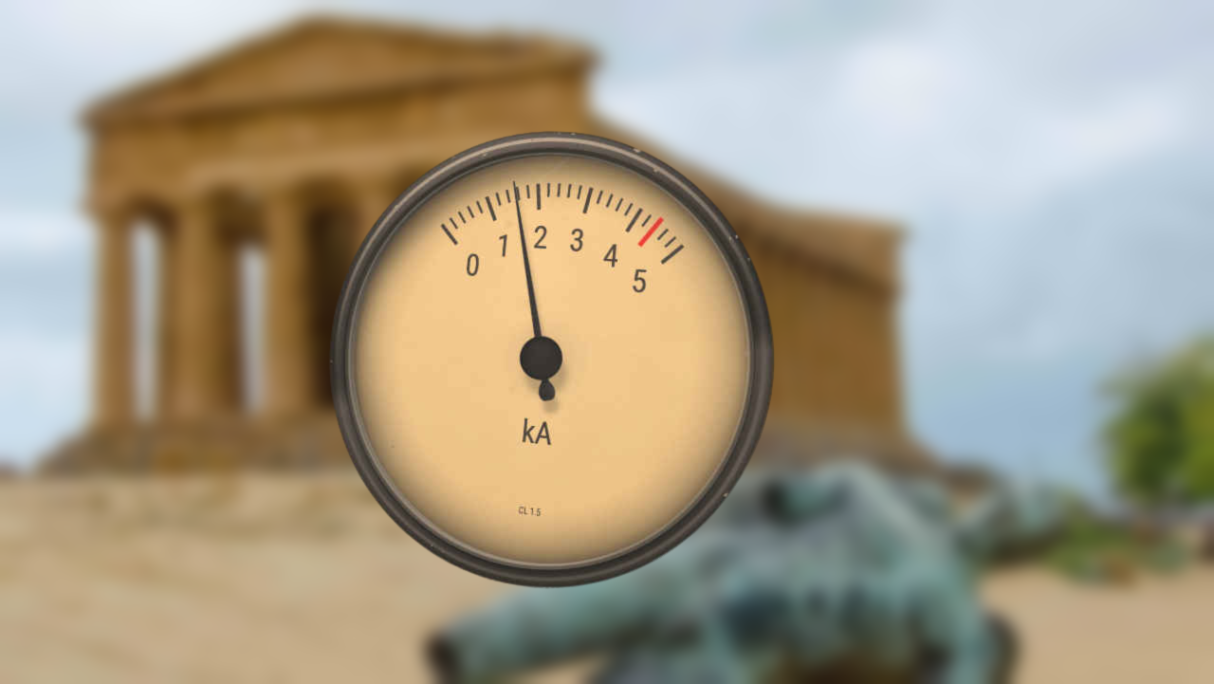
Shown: 1.6 (kA)
